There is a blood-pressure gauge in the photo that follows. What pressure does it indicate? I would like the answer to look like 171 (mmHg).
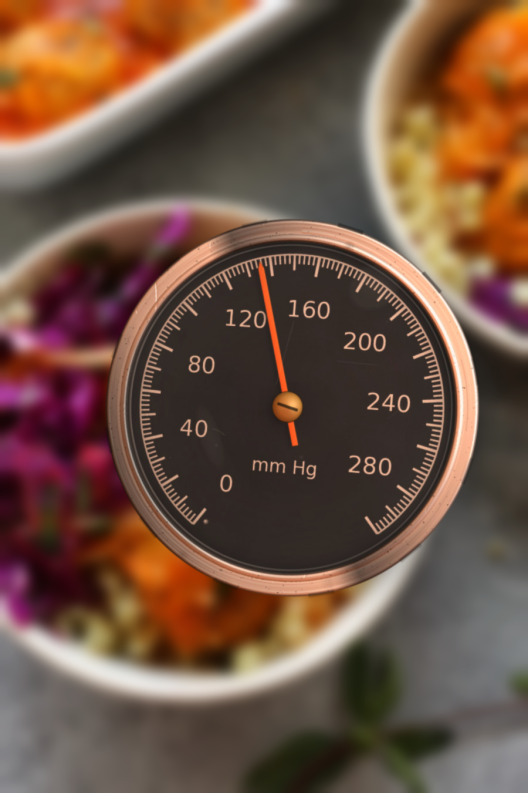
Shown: 136 (mmHg)
